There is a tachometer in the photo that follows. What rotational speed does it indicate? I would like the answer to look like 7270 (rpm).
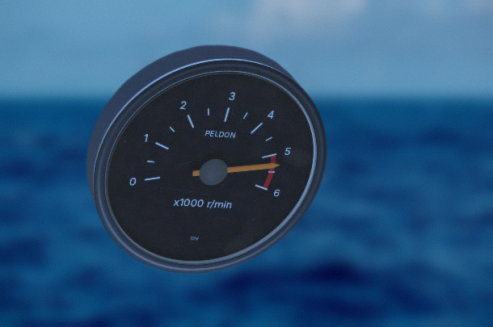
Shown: 5250 (rpm)
